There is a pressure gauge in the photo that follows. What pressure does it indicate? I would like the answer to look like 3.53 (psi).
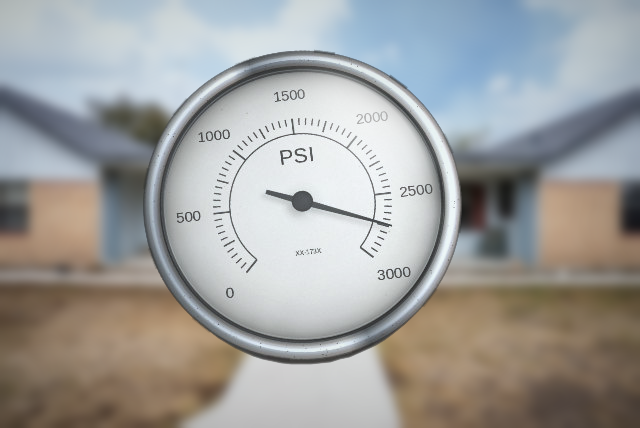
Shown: 2750 (psi)
